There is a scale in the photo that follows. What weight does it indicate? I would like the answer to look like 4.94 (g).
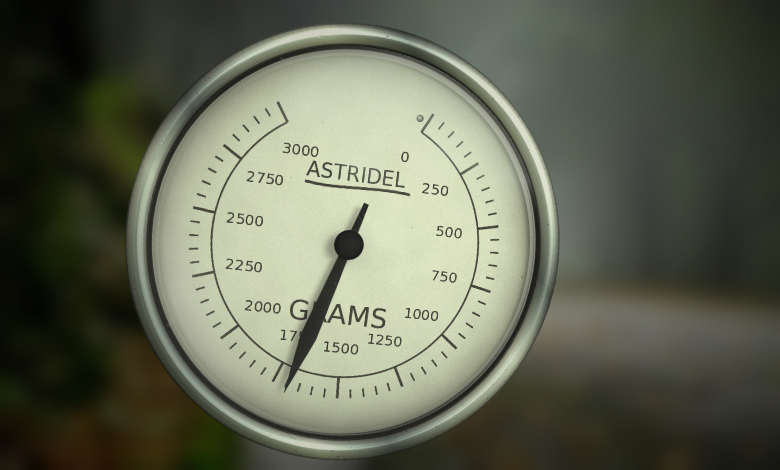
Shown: 1700 (g)
